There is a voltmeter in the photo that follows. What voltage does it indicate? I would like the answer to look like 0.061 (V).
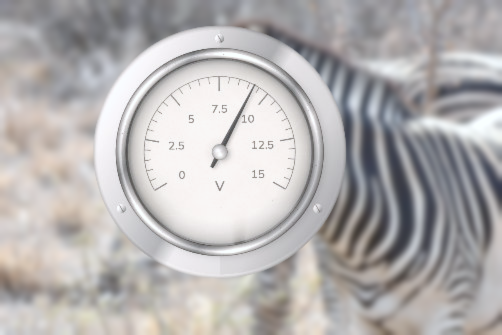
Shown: 9.25 (V)
